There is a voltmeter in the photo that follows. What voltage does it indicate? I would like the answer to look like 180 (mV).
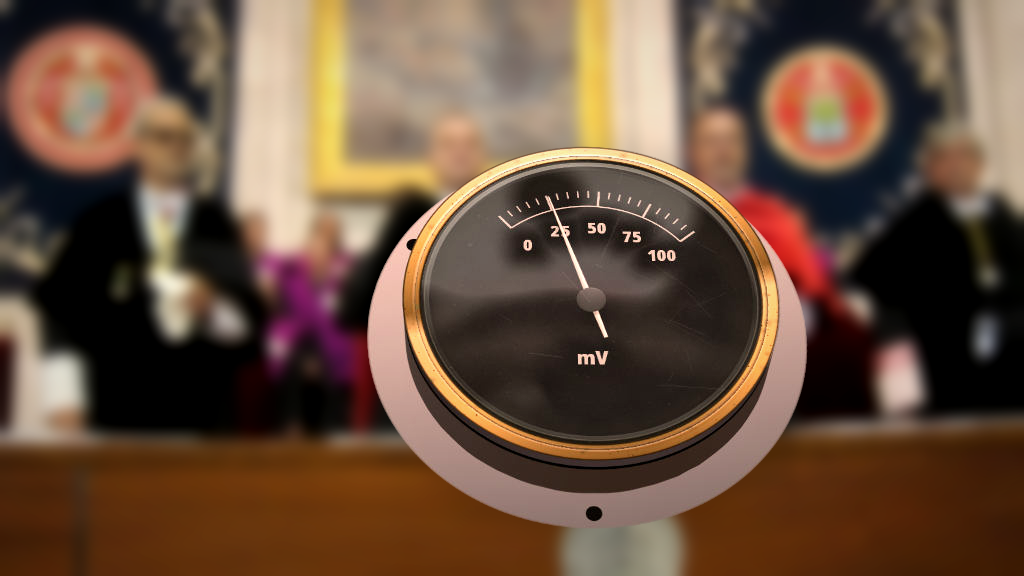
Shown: 25 (mV)
